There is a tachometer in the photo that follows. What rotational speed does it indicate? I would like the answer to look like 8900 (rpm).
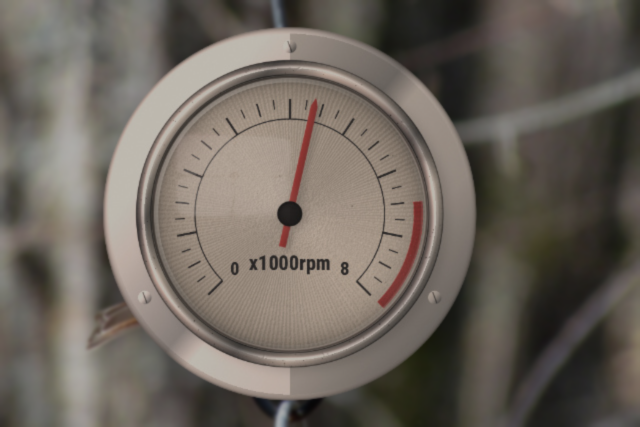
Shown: 4375 (rpm)
